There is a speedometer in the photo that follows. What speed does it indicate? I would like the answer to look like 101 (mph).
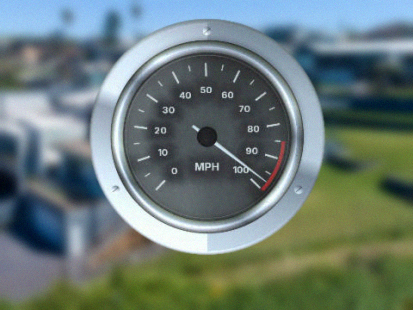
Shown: 97.5 (mph)
